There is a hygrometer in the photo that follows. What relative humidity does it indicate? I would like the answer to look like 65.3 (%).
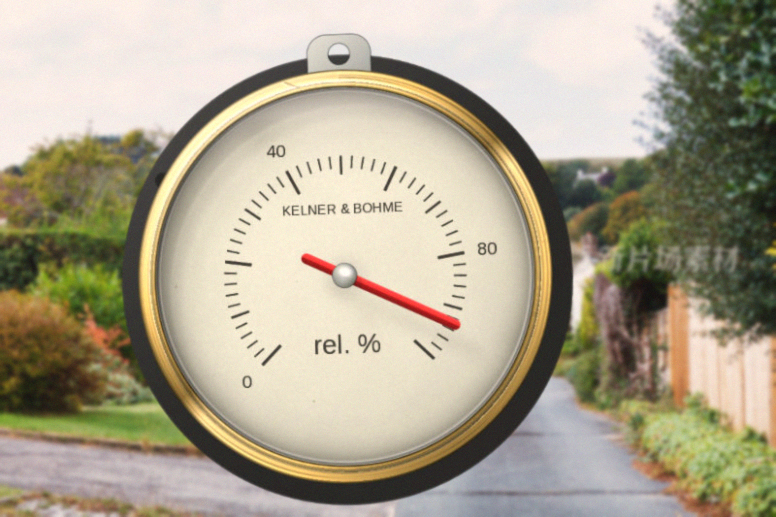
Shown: 93 (%)
